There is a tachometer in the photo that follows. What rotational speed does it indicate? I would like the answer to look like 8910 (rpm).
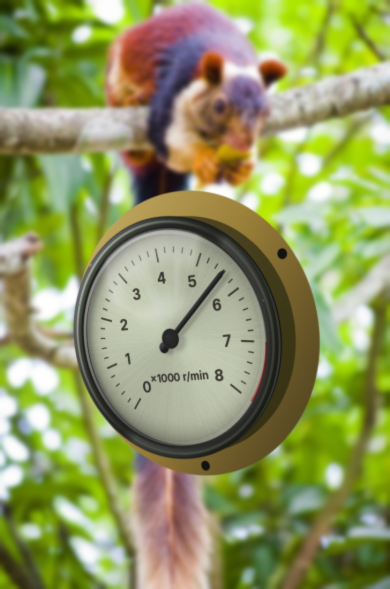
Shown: 5600 (rpm)
